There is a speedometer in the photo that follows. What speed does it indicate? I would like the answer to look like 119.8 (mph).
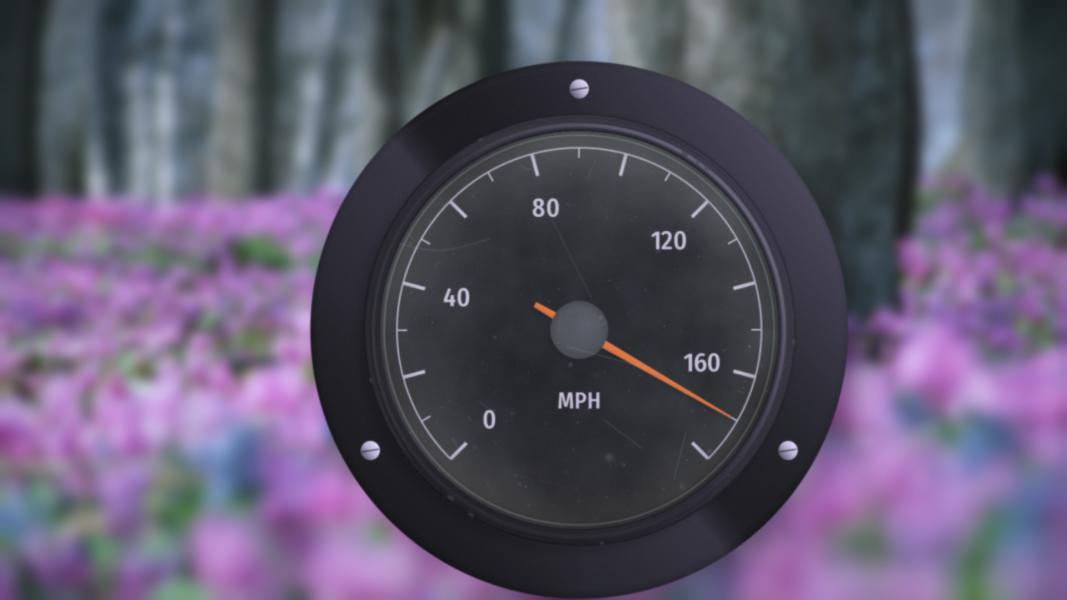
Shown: 170 (mph)
